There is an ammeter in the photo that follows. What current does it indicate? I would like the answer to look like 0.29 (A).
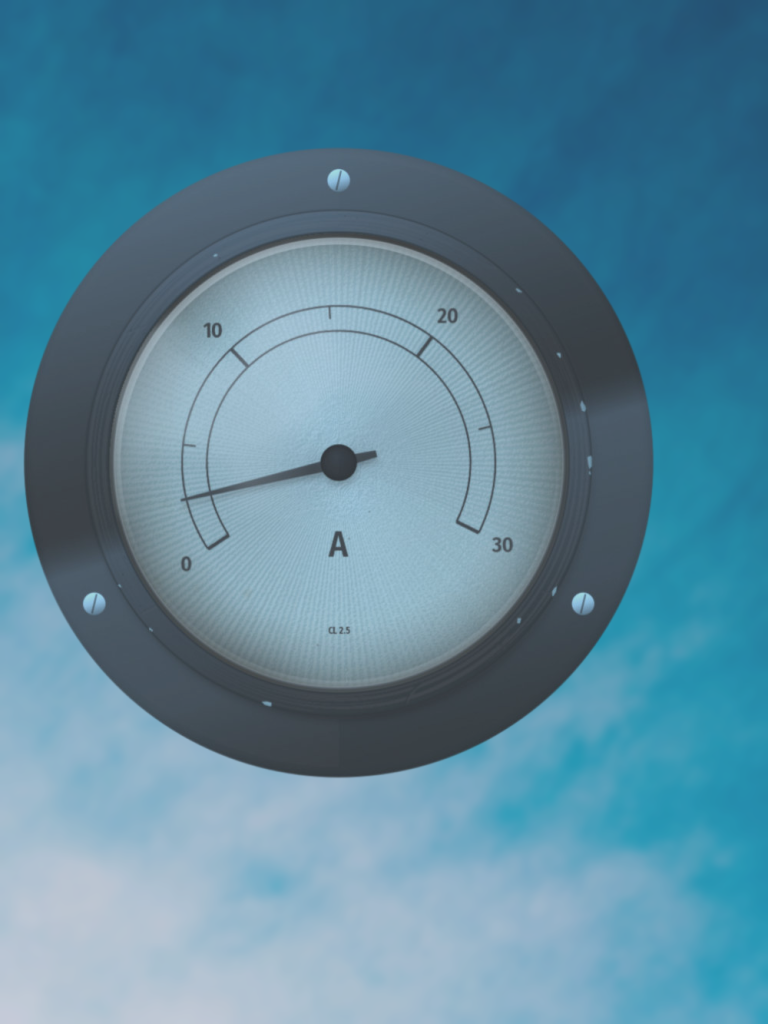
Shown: 2.5 (A)
